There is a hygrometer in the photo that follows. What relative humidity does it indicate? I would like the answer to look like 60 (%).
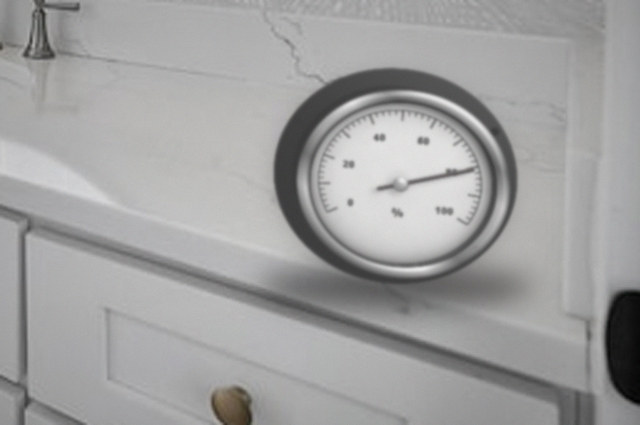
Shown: 80 (%)
